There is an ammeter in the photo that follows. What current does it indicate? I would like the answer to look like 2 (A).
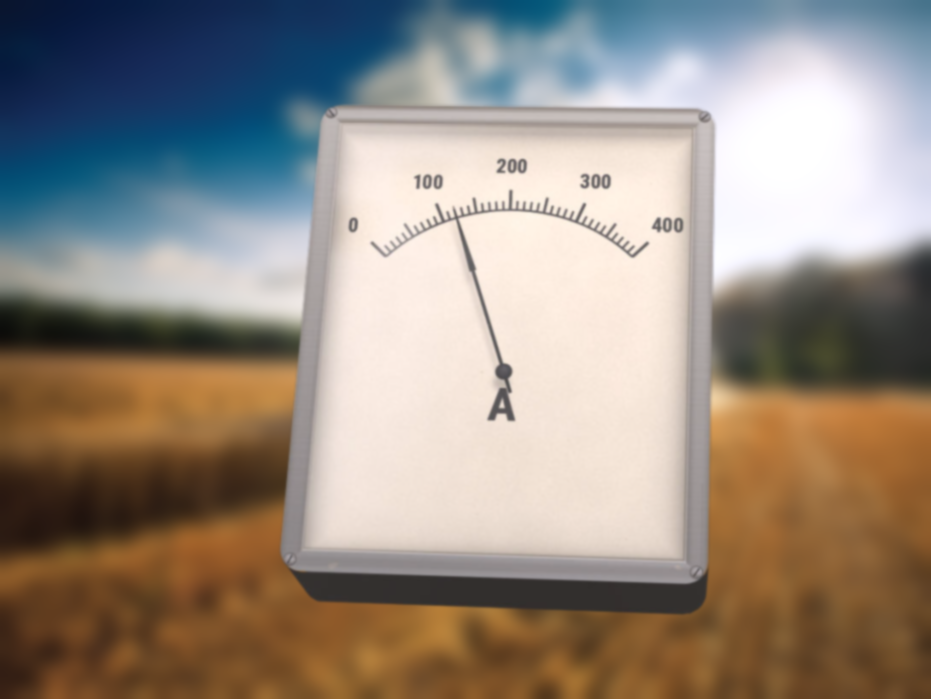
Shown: 120 (A)
